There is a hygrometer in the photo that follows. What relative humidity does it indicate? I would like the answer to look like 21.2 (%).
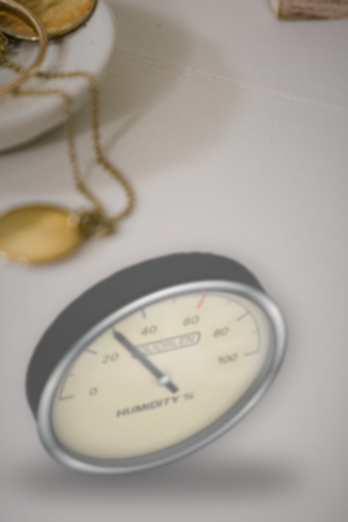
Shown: 30 (%)
